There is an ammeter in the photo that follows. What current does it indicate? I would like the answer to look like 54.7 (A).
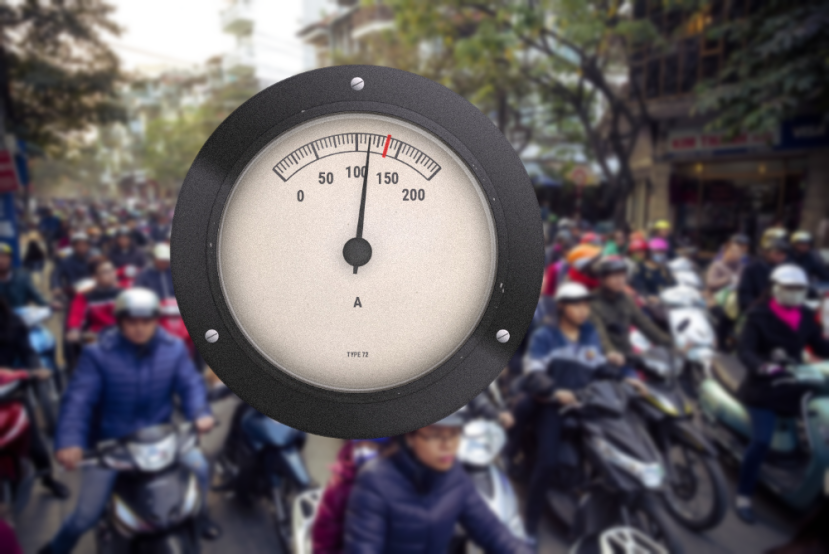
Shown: 115 (A)
